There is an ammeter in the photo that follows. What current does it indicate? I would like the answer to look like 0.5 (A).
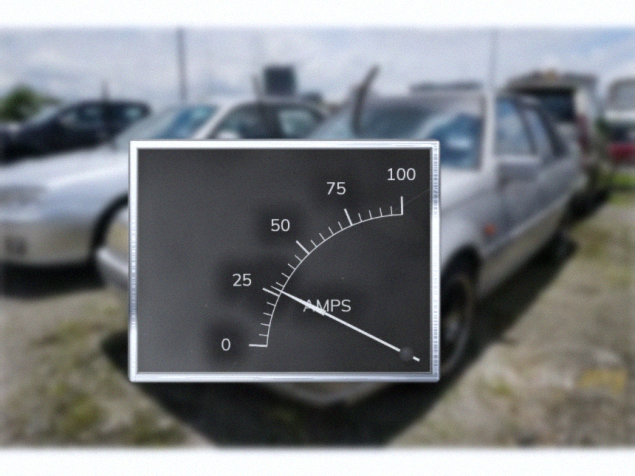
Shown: 27.5 (A)
